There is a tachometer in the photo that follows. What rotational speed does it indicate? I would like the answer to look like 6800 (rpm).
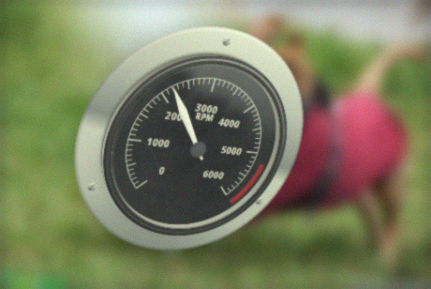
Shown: 2200 (rpm)
